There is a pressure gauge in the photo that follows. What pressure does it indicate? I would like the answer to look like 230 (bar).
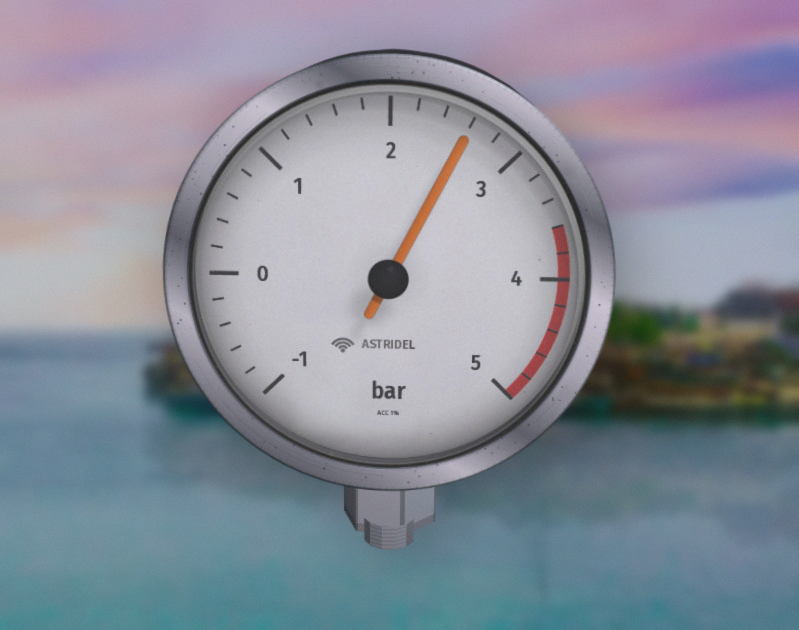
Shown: 2.6 (bar)
